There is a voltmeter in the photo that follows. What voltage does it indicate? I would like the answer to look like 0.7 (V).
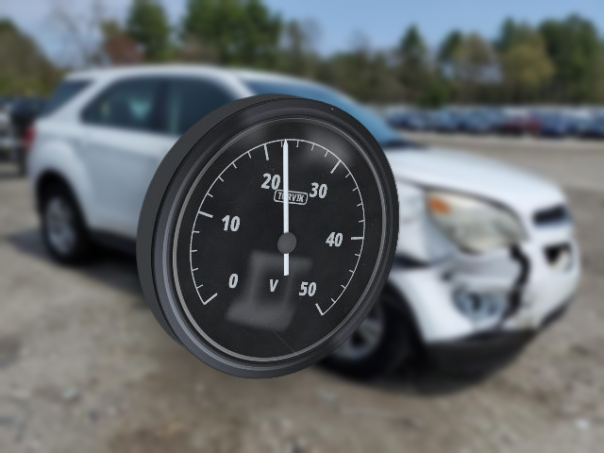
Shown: 22 (V)
